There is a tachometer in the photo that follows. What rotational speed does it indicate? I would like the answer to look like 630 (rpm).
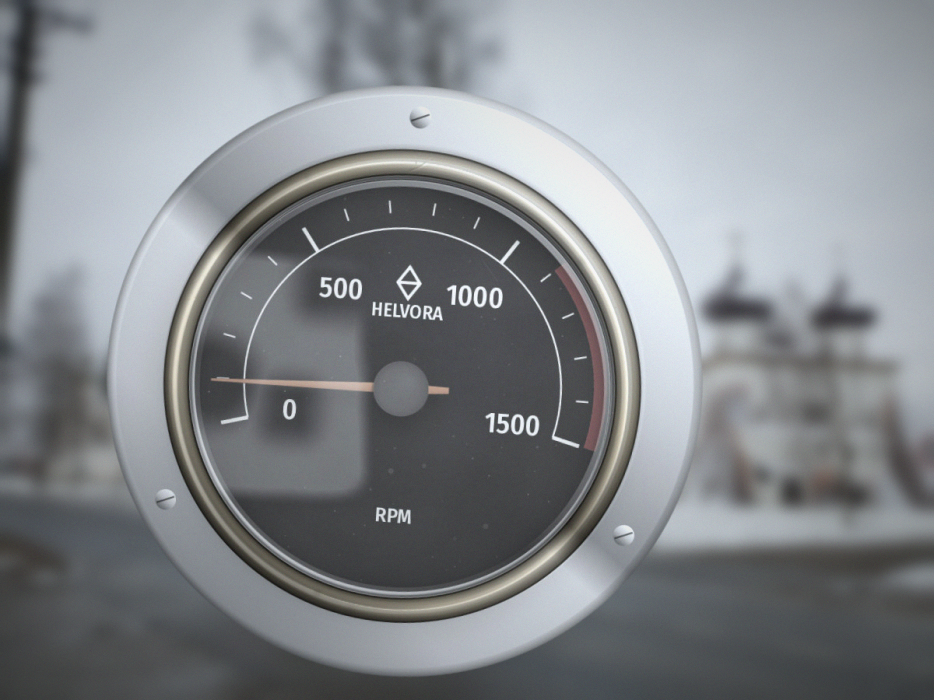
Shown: 100 (rpm)
